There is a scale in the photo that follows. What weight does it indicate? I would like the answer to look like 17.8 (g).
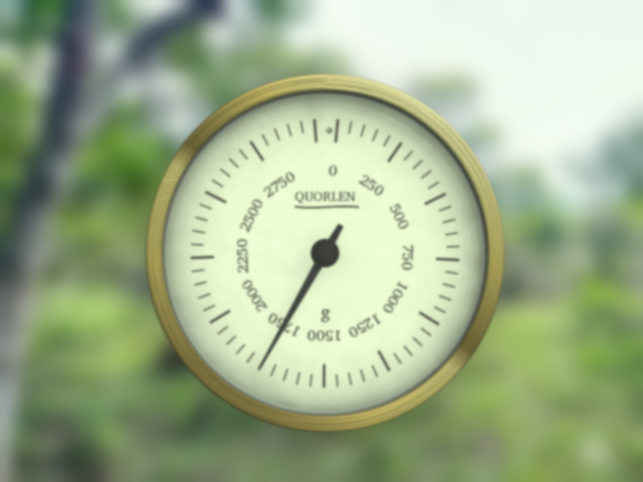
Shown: 1750 (g)
